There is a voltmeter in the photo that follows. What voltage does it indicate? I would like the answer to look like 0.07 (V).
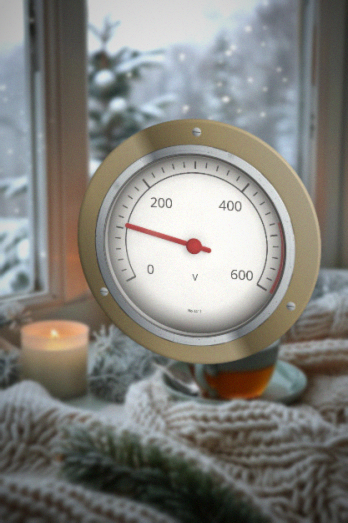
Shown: 110 (V)
